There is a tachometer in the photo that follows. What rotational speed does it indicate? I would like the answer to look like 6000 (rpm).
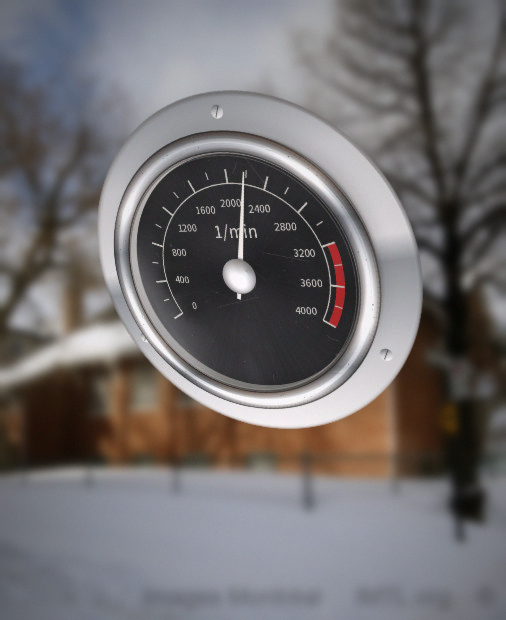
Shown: 2200 (rpm)
